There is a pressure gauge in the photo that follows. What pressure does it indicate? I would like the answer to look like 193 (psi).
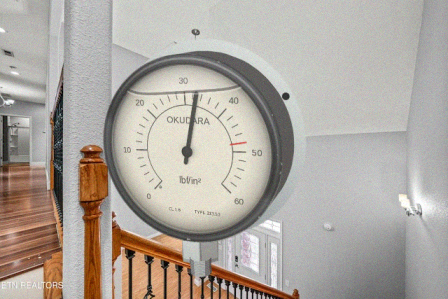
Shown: 33 (psi)
